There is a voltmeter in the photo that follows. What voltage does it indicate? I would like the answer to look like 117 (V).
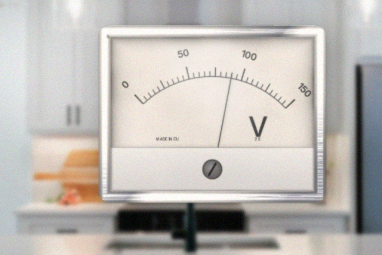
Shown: 90 (V)
